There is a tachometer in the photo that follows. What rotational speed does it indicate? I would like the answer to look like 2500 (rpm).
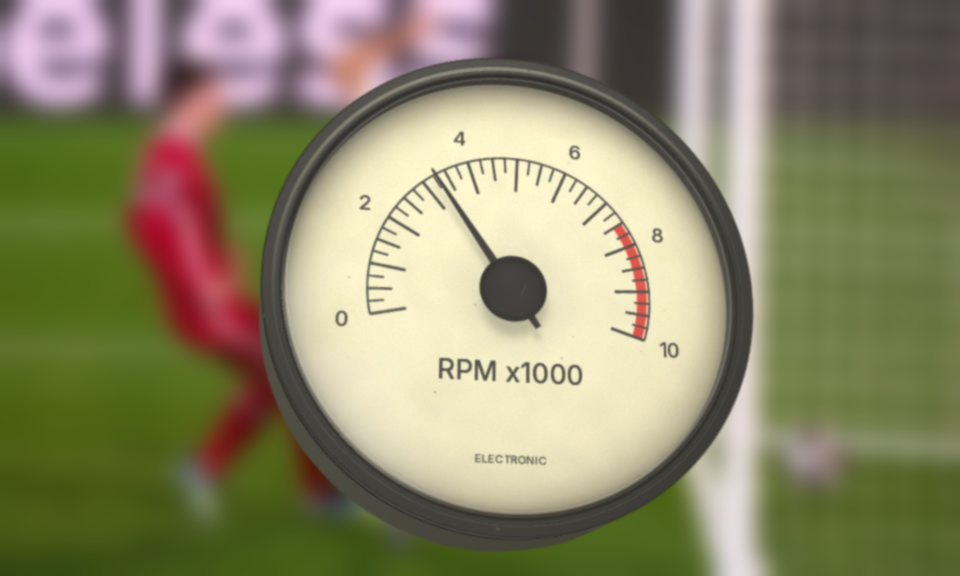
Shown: 3250 (rpm)
